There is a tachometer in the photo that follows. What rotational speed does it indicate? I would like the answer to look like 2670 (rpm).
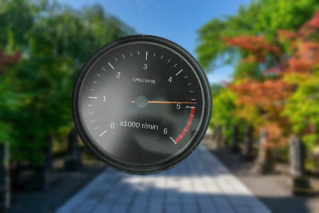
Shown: 4900 (rpm)
